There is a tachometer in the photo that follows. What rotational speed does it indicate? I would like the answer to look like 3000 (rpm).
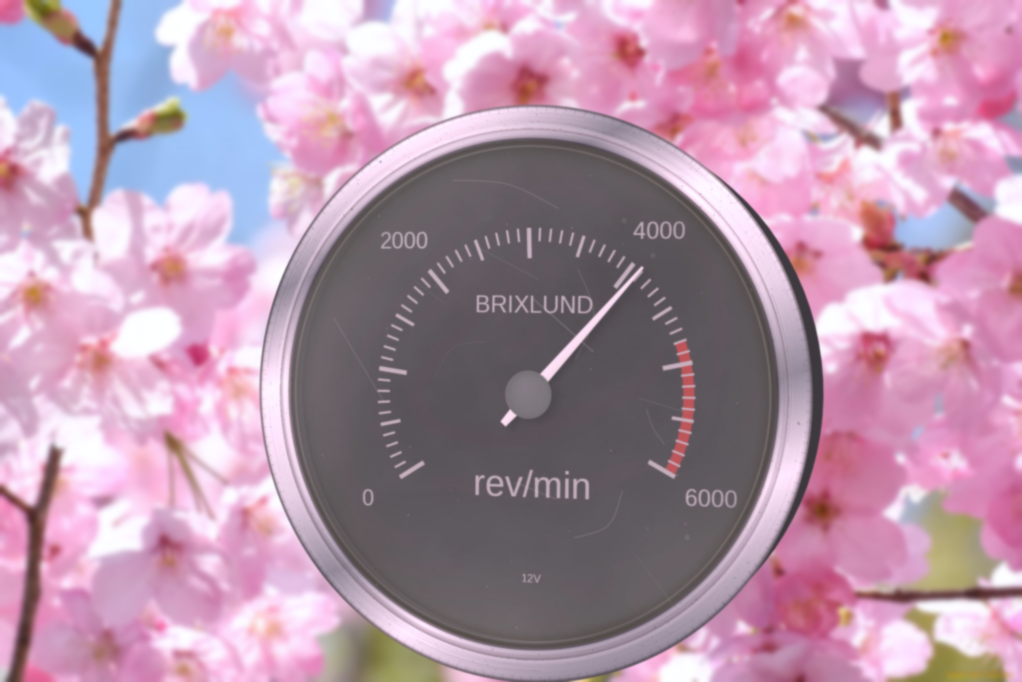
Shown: 4100 (rpm)
